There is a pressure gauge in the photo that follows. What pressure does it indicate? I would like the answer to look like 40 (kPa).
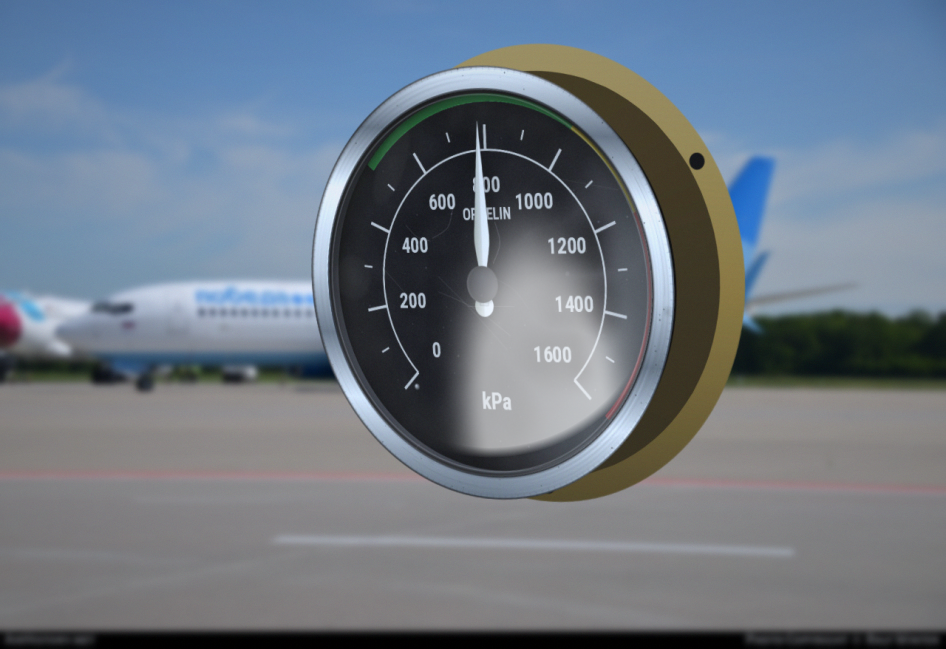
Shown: 800 (kPa)
